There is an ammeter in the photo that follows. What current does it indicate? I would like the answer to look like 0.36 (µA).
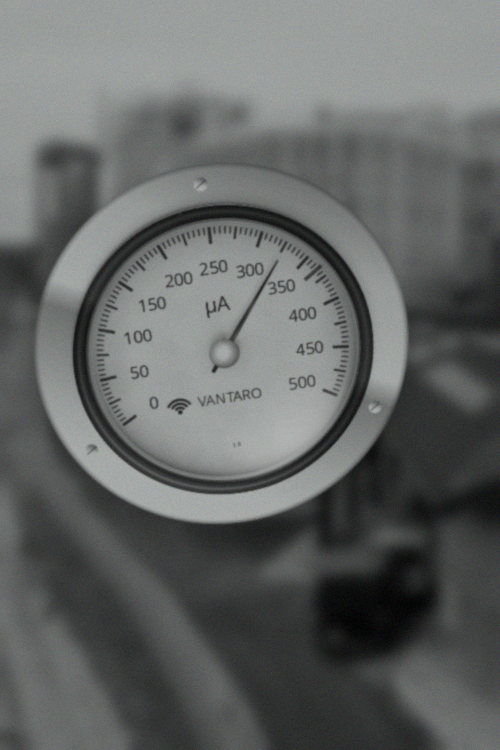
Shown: 325 (µA)
